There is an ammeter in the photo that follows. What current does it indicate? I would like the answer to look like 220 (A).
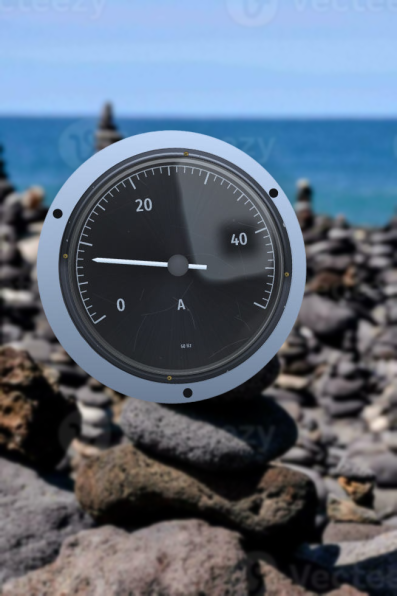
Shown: 8 (A)
